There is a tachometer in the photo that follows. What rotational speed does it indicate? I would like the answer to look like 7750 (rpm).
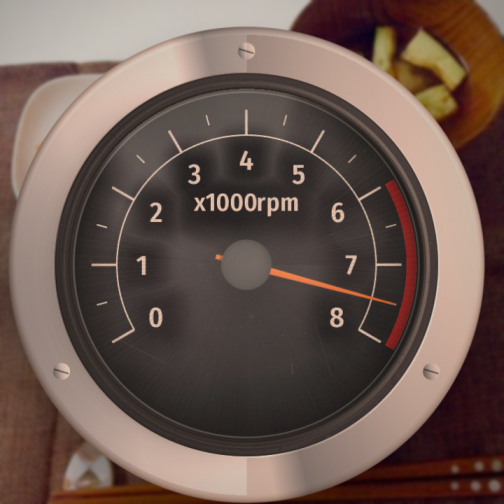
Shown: 7500 (rpm)
